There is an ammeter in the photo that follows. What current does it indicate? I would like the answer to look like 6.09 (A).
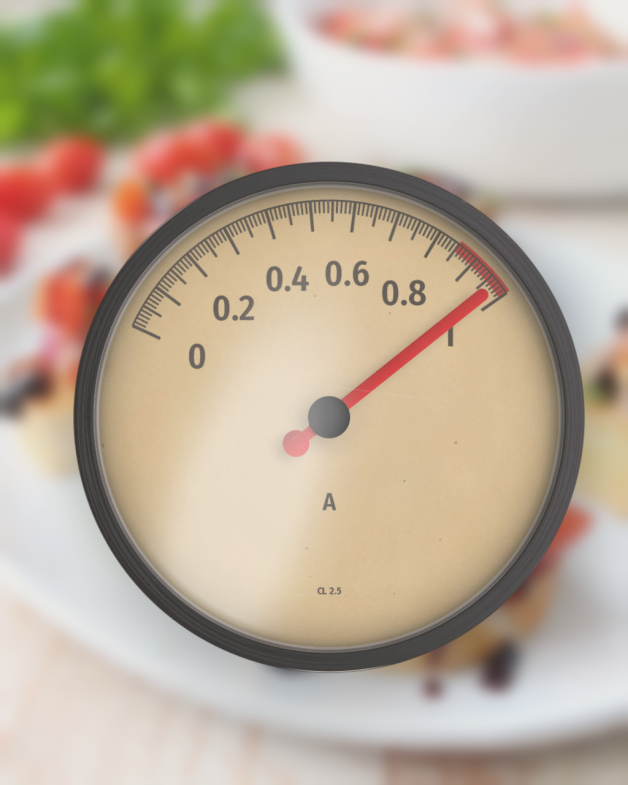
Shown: 0.97 (A)
